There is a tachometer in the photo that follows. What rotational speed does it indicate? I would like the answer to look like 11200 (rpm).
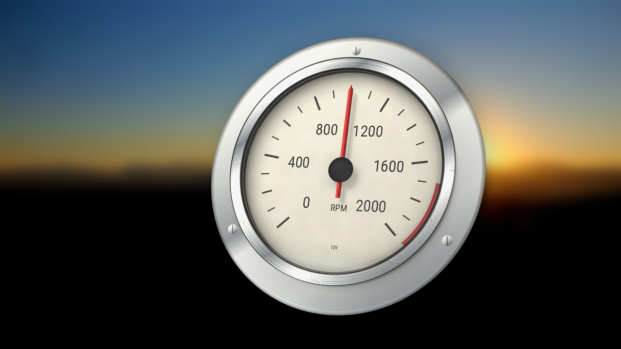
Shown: 1000 (rpm)
